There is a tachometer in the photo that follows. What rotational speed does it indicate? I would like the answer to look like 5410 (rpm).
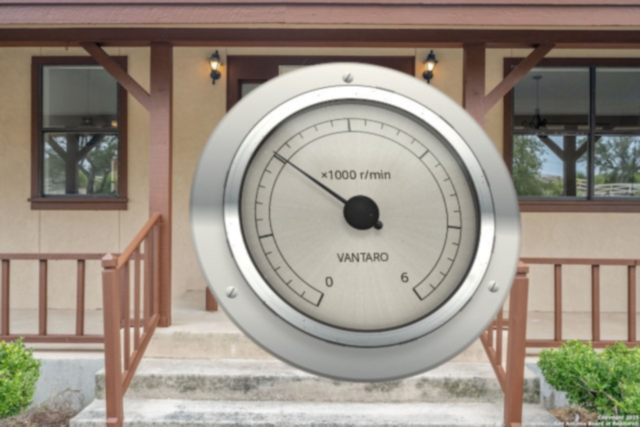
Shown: 2000 (rpm)
